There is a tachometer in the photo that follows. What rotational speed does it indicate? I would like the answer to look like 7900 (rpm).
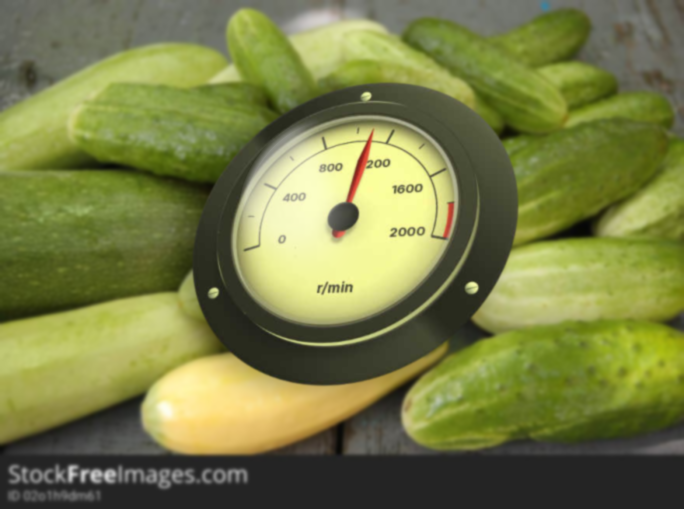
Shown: 1100 (rpm)
